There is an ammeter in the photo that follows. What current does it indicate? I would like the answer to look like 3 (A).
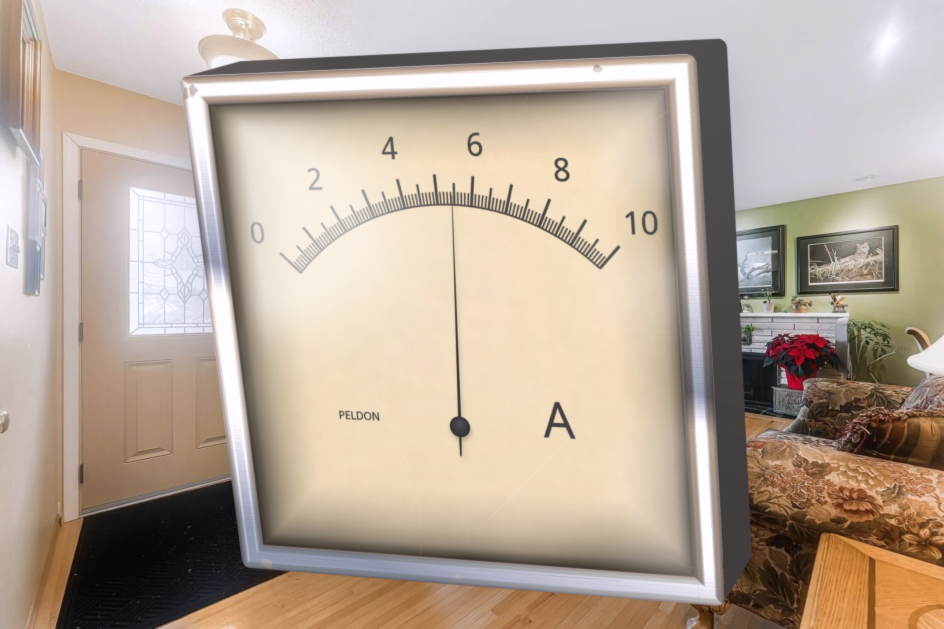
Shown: 5.5 (A)
